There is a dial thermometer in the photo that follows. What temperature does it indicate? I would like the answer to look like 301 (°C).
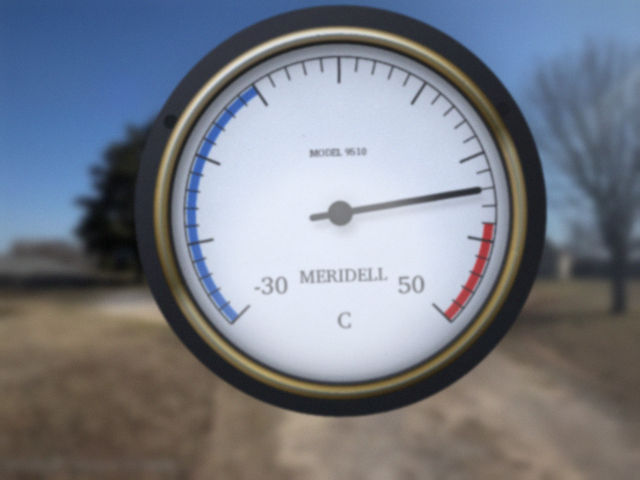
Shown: 34 (°C)
